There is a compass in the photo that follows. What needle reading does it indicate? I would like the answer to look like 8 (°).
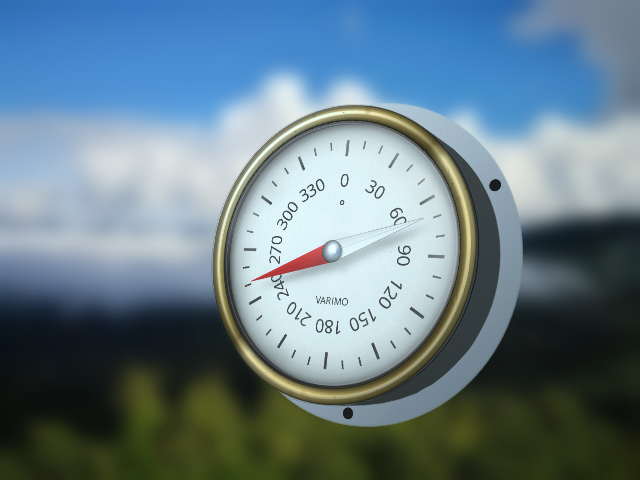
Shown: 250 (°)
